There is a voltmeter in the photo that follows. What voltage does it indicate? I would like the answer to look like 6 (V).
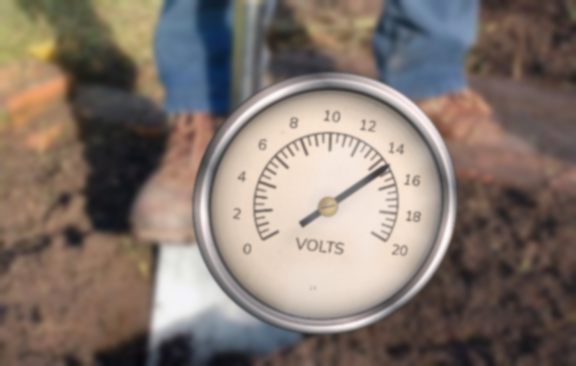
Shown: 14.5 (V)
